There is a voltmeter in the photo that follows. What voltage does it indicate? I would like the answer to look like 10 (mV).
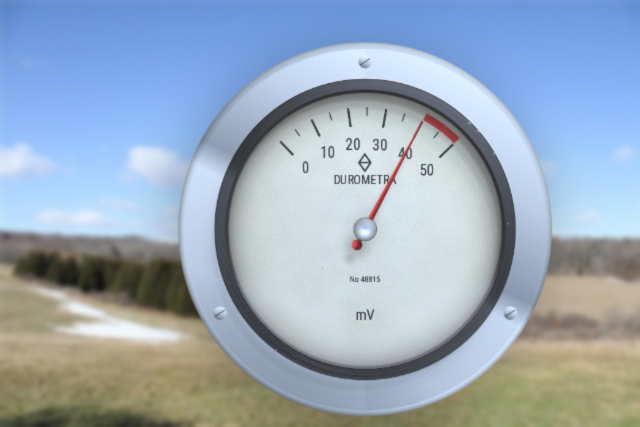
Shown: 40 (mV)
